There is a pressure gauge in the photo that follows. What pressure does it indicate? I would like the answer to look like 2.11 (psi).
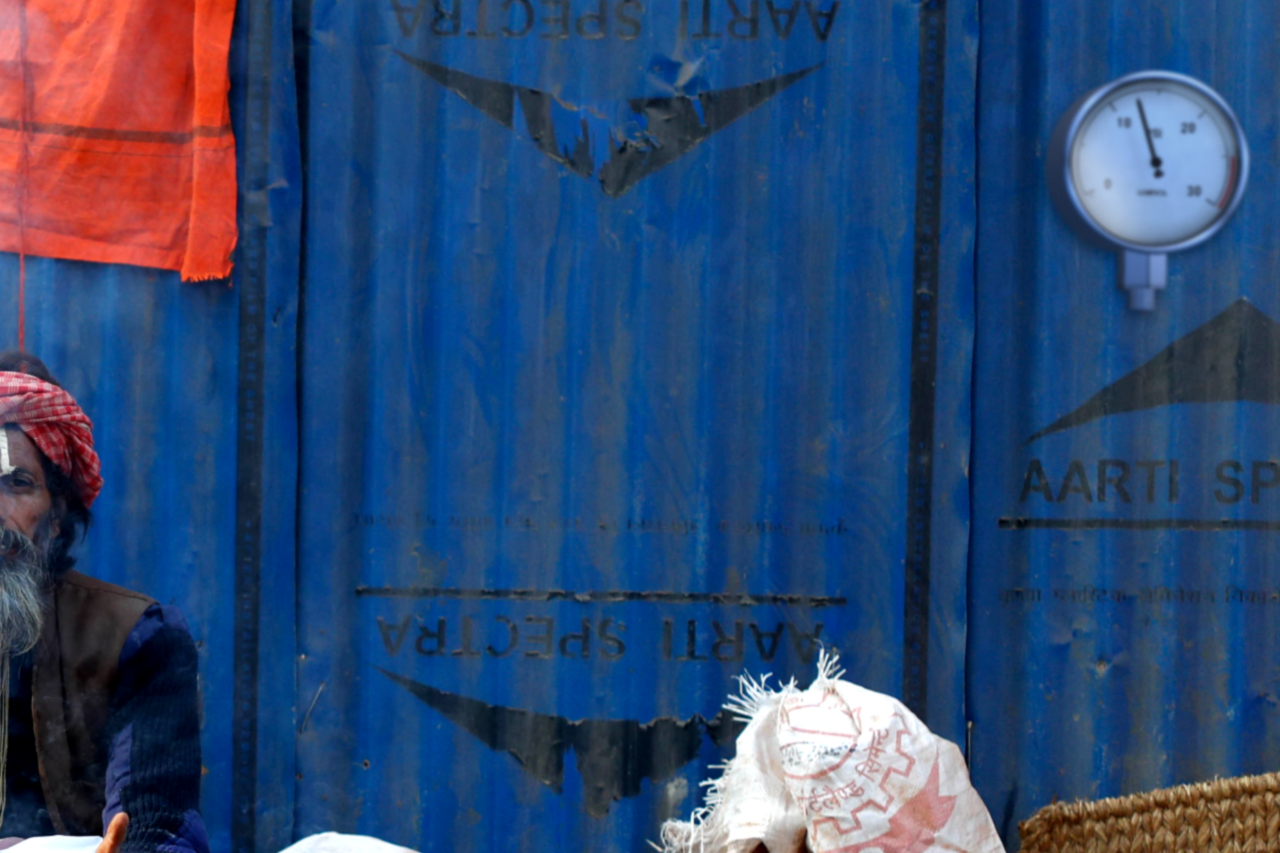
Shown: 12.5 (psi)
